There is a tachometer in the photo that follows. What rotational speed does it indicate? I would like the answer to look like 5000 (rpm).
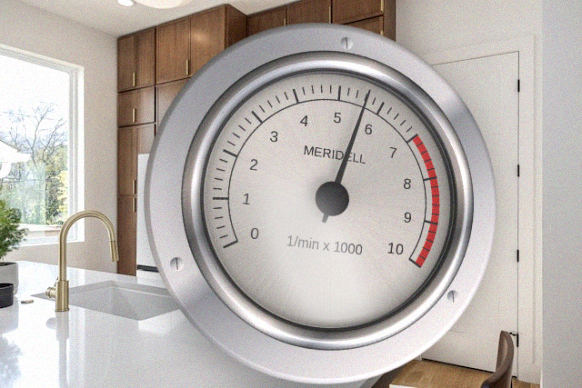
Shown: 5600 (rpm)
